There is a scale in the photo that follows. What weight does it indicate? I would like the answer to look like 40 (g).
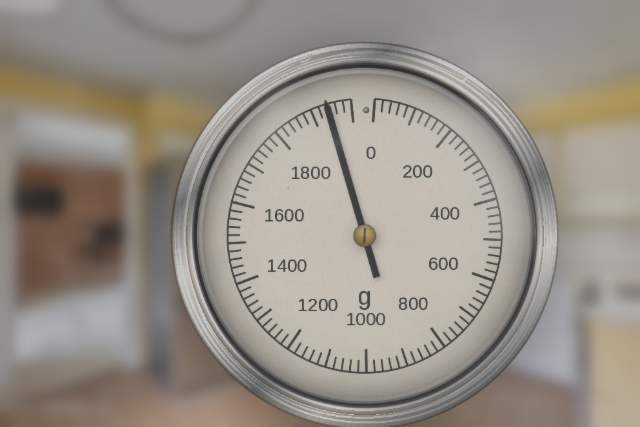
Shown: 1940 (g)
